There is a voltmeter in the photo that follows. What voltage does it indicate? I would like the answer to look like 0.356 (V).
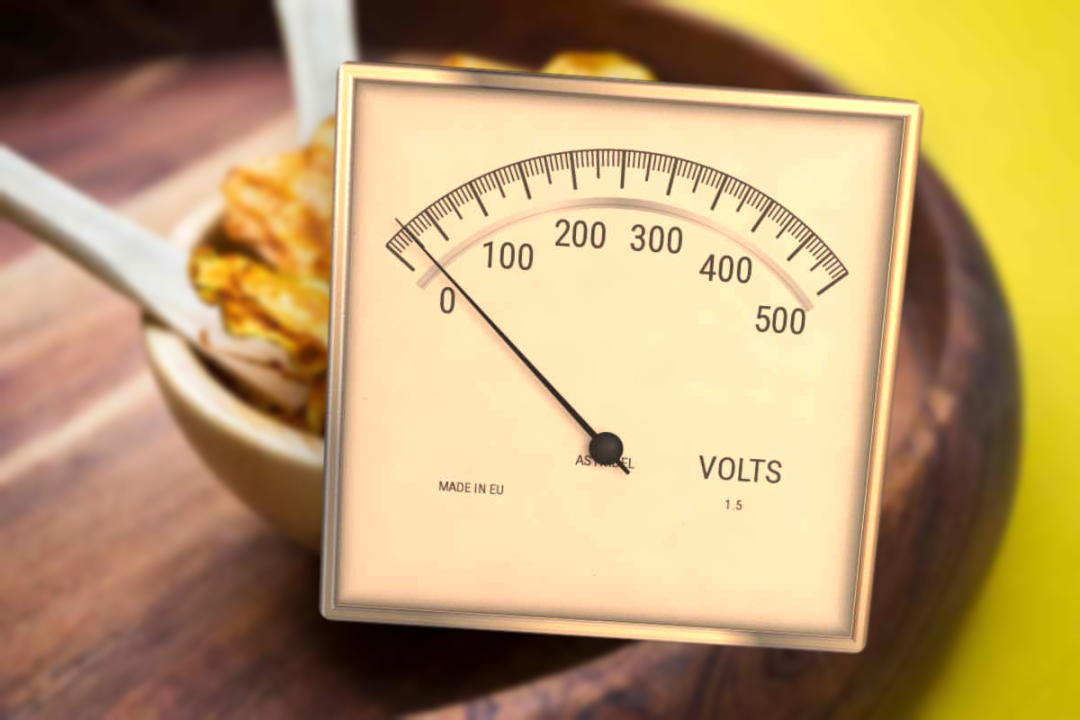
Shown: 25 (V)
